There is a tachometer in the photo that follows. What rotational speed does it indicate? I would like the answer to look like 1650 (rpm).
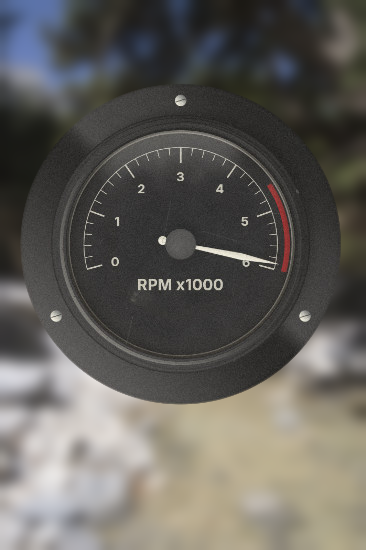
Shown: 5900 (rpm)
